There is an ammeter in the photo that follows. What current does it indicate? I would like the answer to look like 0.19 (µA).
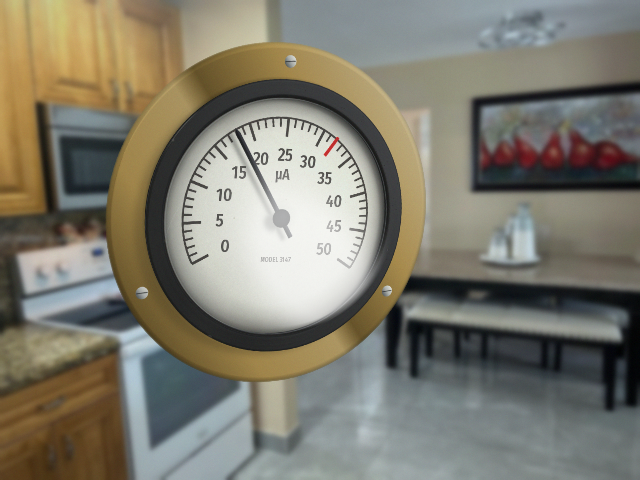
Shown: 18 (µA)
